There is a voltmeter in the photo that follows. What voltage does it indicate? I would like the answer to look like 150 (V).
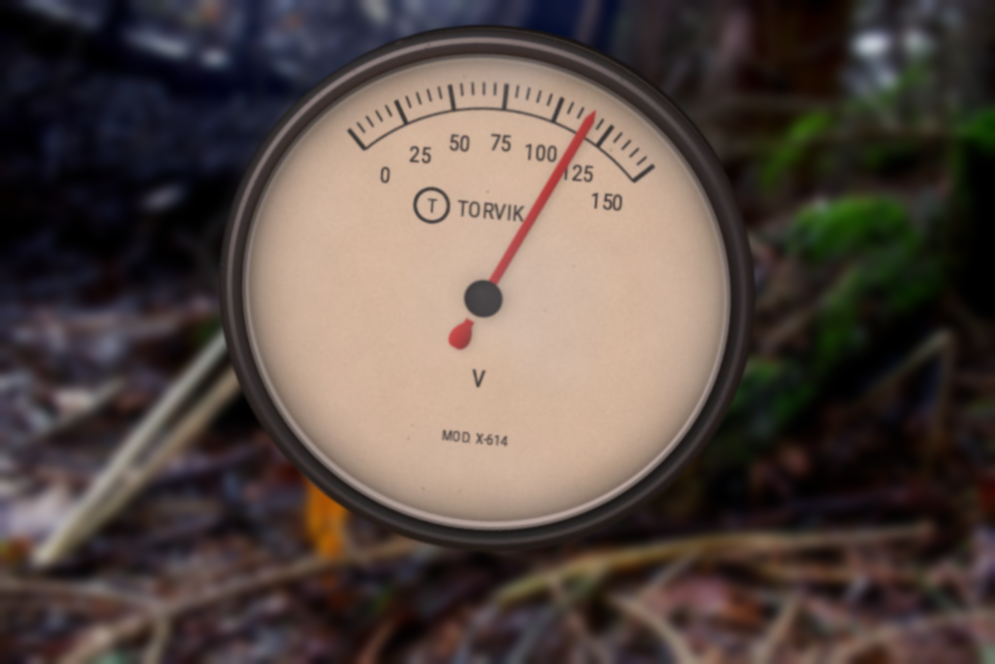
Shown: 115 (V)
